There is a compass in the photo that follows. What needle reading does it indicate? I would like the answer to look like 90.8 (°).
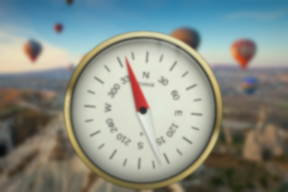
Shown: 337.5 (°)
